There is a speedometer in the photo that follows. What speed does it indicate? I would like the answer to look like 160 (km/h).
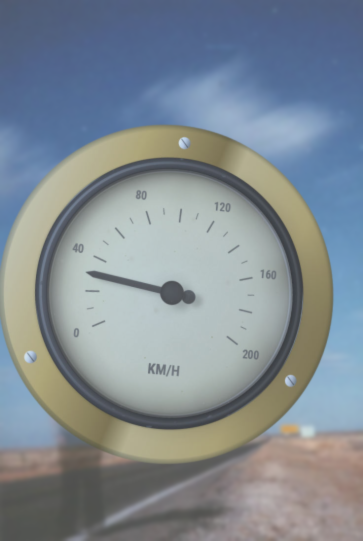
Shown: 30 (km/h)
